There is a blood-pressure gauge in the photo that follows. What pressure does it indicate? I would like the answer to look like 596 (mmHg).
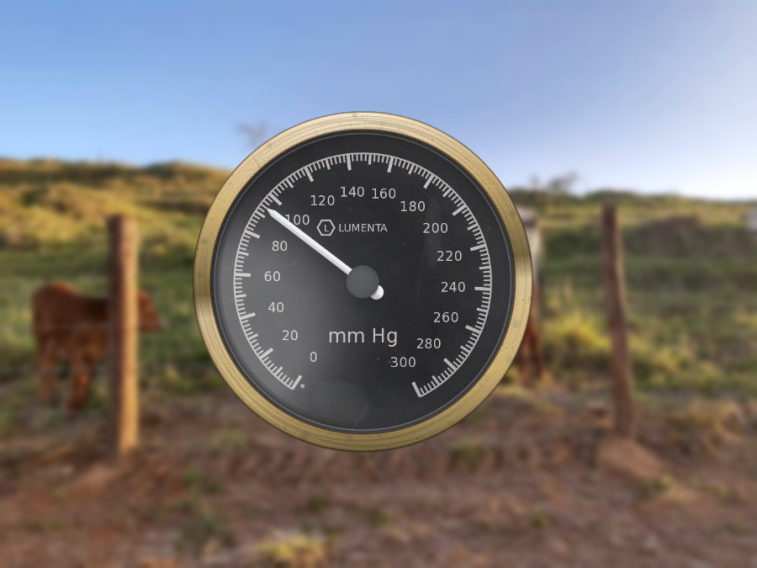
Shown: 94 (mmHg)
